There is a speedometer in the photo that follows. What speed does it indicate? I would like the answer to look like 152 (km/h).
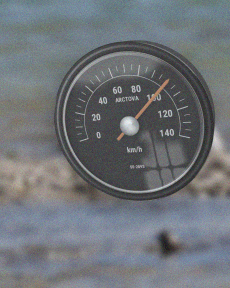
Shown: 100 (km/h)
